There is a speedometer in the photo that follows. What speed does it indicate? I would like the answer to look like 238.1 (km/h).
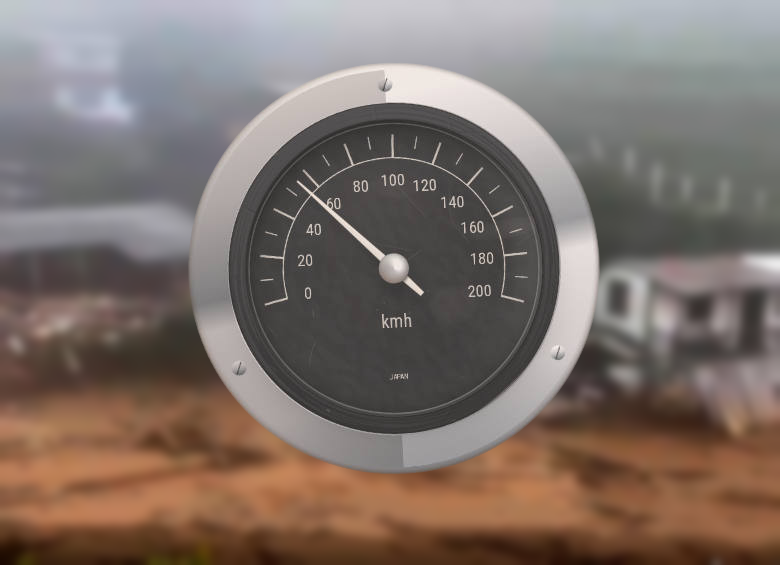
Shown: 55 (km/h)
